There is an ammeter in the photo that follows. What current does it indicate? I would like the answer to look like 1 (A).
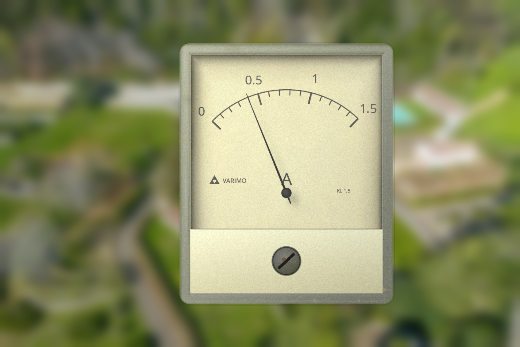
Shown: 0.4 (A)
